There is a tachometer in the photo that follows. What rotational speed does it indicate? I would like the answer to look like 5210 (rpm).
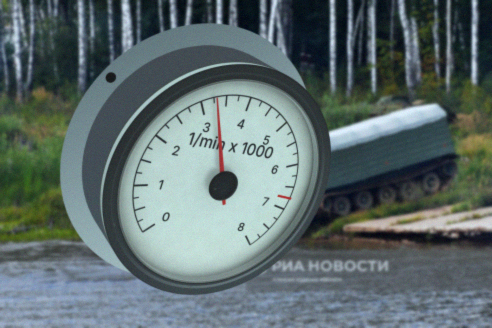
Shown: 3250 (rpm)
